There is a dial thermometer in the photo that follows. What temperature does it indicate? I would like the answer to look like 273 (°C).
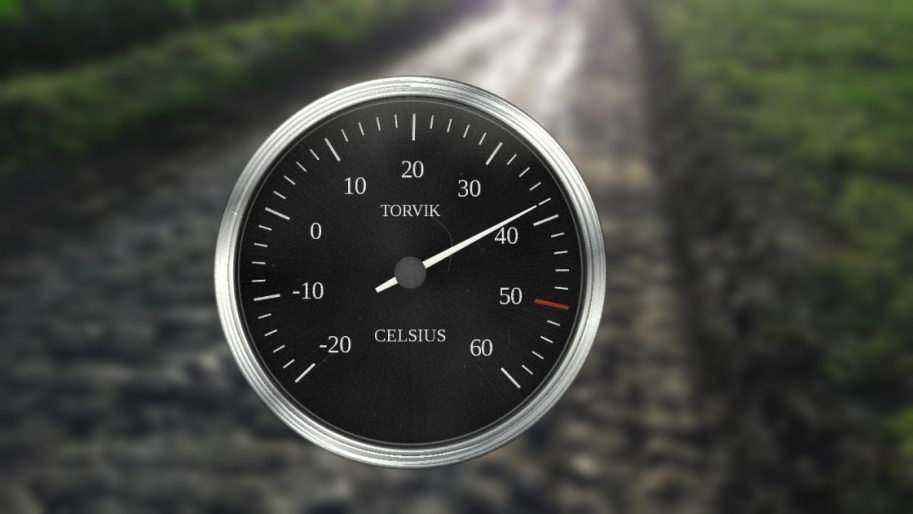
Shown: 38 (°C)
